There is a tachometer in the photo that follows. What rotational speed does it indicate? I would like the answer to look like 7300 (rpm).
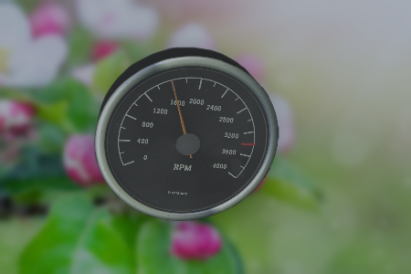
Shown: 1600 (rpm)
